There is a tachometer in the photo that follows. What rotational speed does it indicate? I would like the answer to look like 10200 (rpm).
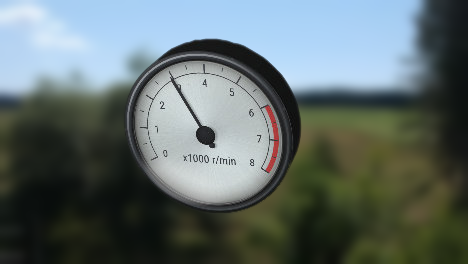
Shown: 3000 (rpm)
